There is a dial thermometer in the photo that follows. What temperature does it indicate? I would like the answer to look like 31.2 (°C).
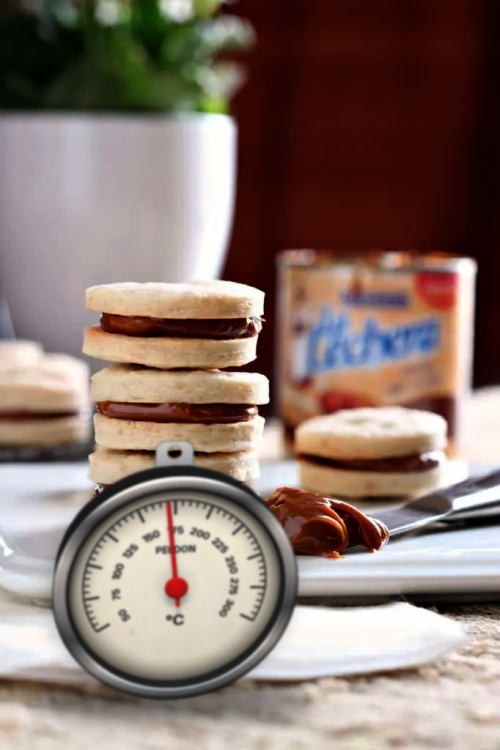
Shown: 170 (°C)
